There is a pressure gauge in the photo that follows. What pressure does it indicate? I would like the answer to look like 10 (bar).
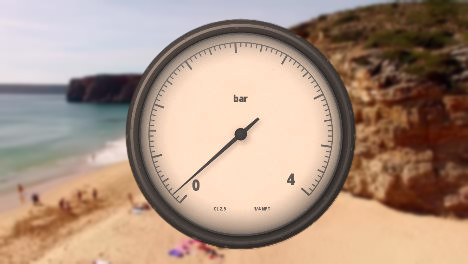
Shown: 0.1 (bar)
